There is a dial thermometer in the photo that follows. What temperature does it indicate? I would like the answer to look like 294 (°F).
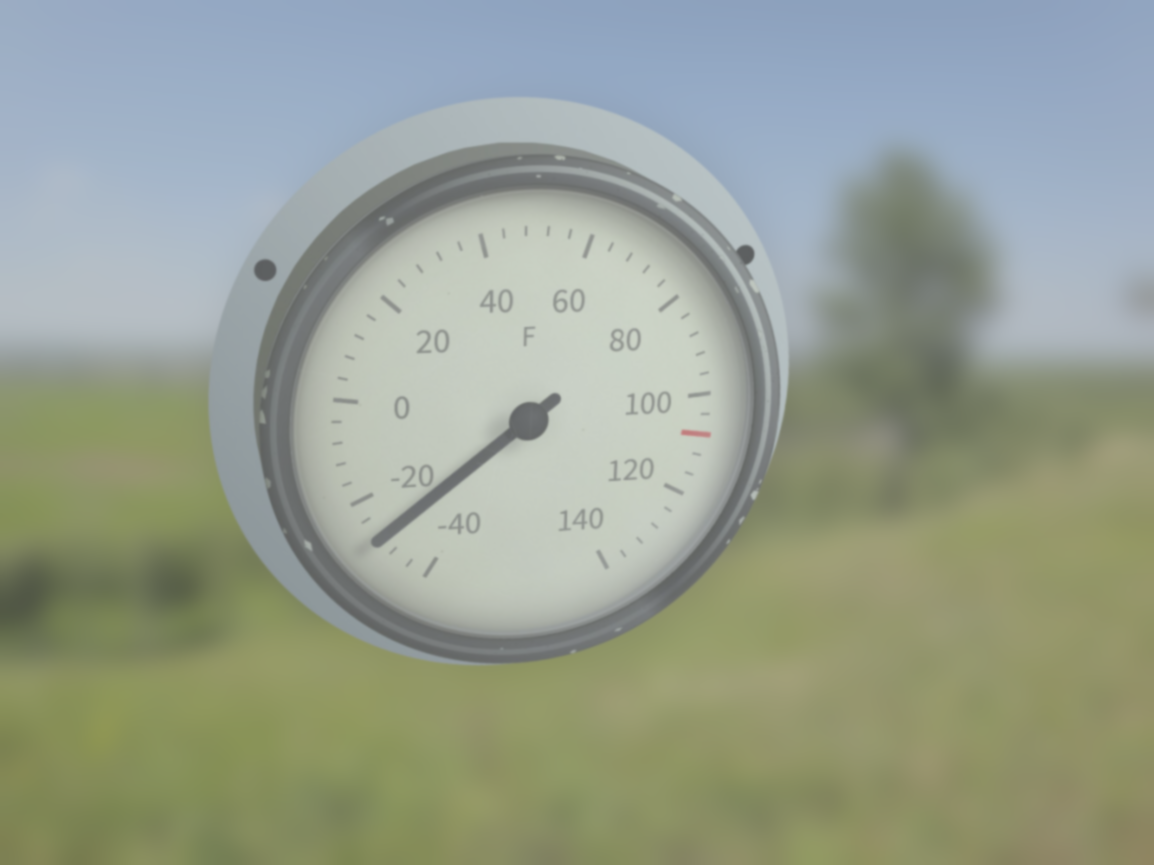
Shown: -28 (°F)
